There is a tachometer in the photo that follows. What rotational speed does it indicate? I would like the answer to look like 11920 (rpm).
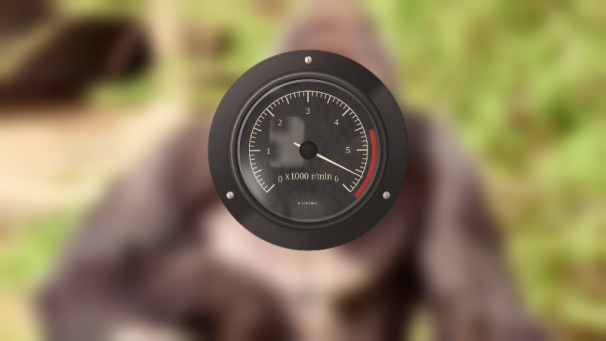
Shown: 5600 (rpm)
